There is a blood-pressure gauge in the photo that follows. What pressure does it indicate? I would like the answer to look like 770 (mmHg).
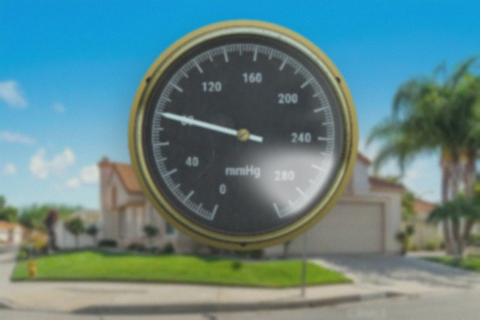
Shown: 80 (mmHg)
